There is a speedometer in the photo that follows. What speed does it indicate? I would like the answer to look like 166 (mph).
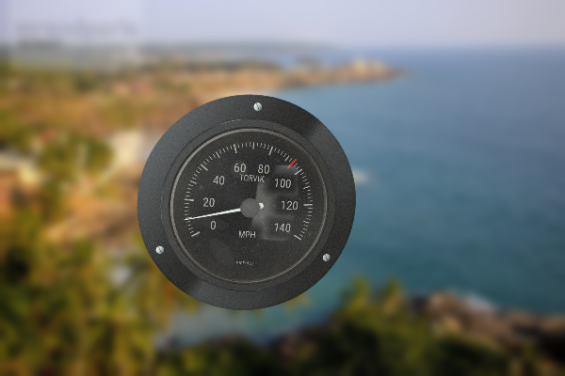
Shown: 10 (mph)
